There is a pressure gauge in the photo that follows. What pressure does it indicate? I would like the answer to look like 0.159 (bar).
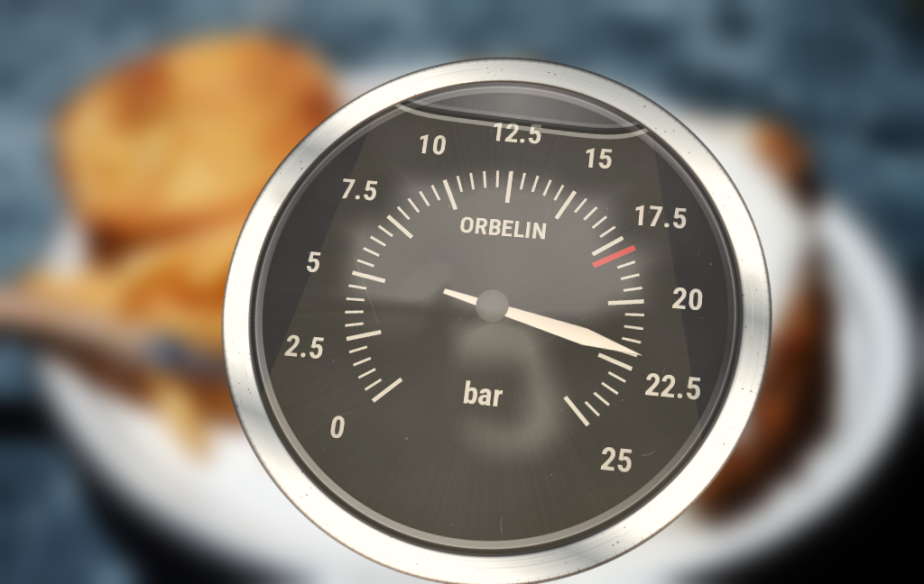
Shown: 22 (bar)
